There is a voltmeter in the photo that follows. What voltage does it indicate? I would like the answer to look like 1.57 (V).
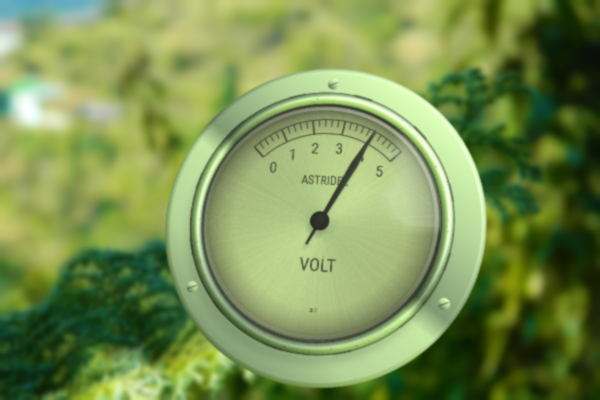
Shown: 4 (V)
